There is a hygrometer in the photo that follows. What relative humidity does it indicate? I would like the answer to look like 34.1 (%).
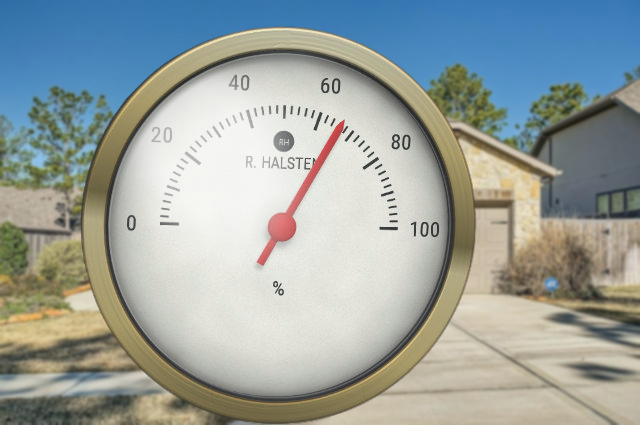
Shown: 66 (%)
